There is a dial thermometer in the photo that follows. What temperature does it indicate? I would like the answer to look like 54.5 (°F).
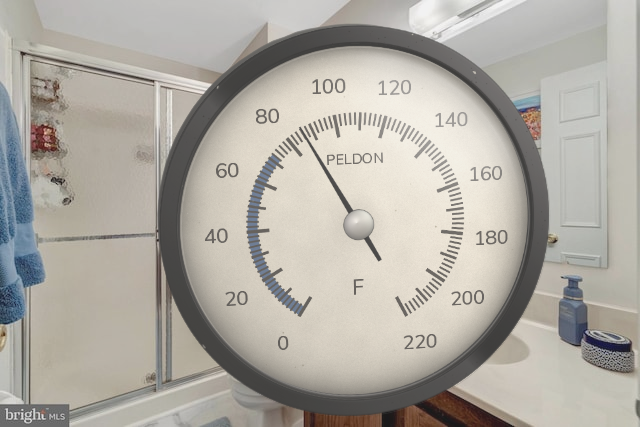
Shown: 86 (°F)
